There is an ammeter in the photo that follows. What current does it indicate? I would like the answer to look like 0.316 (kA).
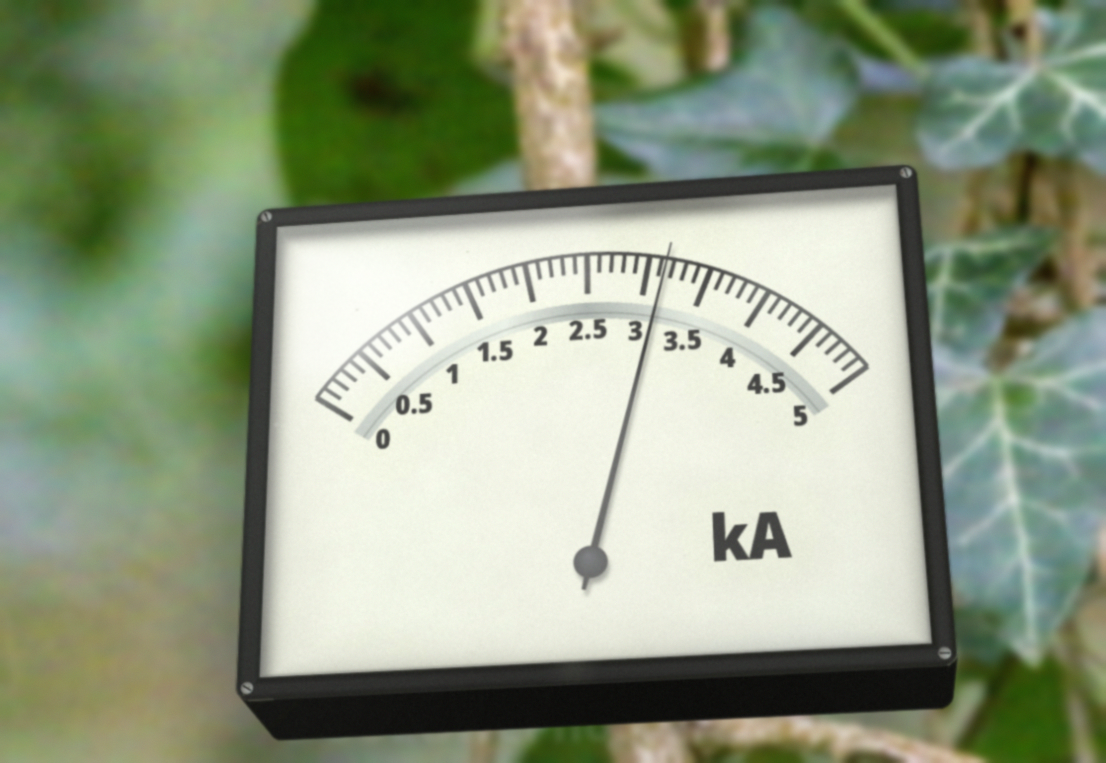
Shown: 3.15 (kA)
